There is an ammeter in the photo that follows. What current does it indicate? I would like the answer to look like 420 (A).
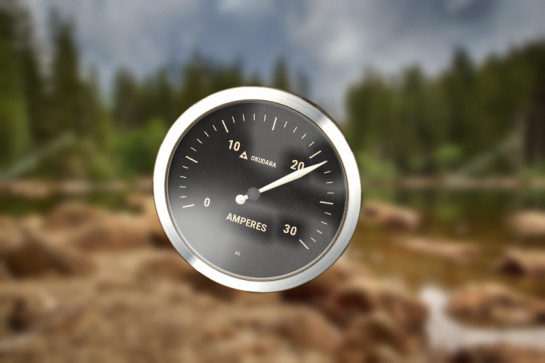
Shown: 21 (A)
